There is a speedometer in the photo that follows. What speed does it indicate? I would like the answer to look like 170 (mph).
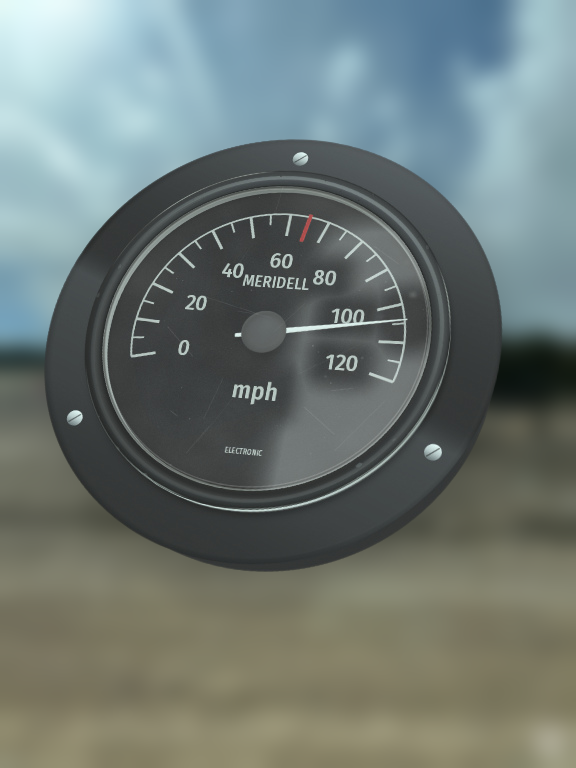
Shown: 105 (mph)
